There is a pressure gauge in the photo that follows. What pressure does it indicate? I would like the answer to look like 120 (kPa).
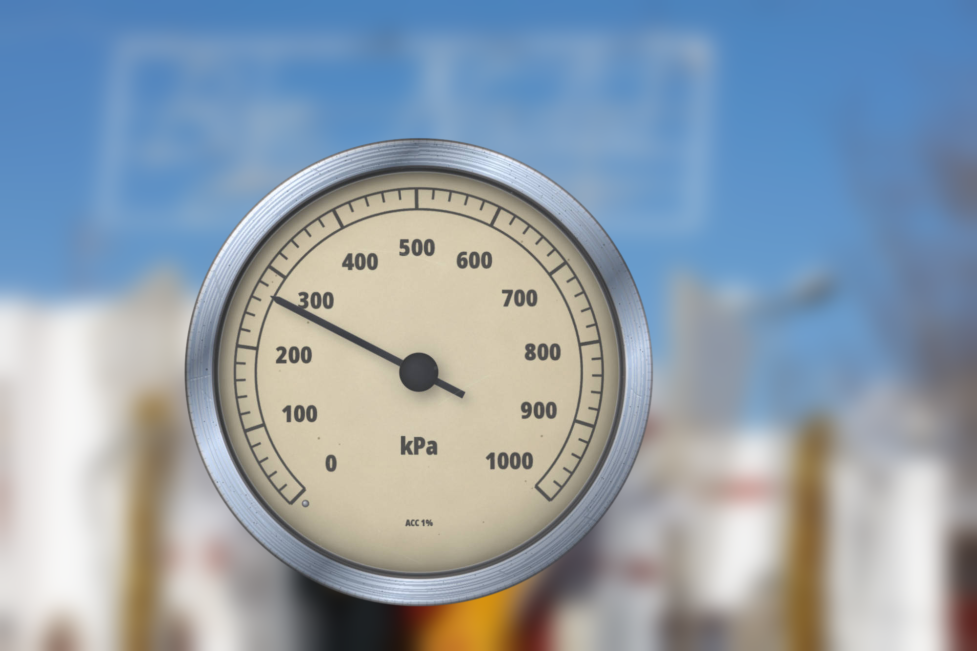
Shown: 270 (kPa)
